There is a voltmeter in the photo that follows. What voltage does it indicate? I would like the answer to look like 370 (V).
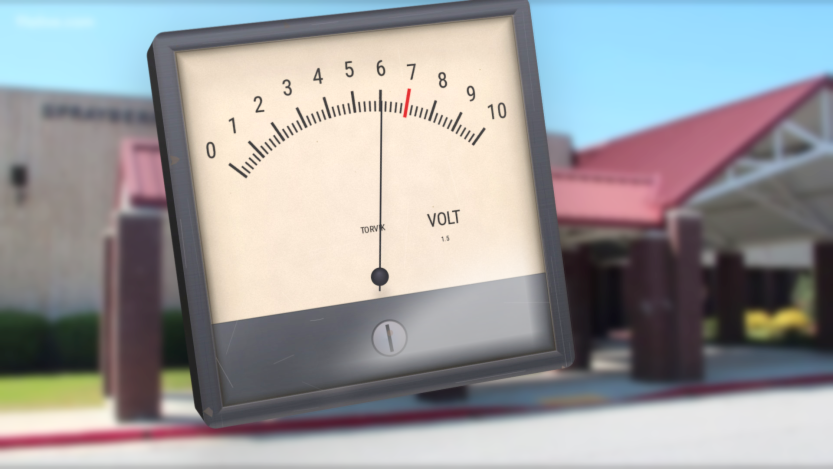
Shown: 6 (V)
